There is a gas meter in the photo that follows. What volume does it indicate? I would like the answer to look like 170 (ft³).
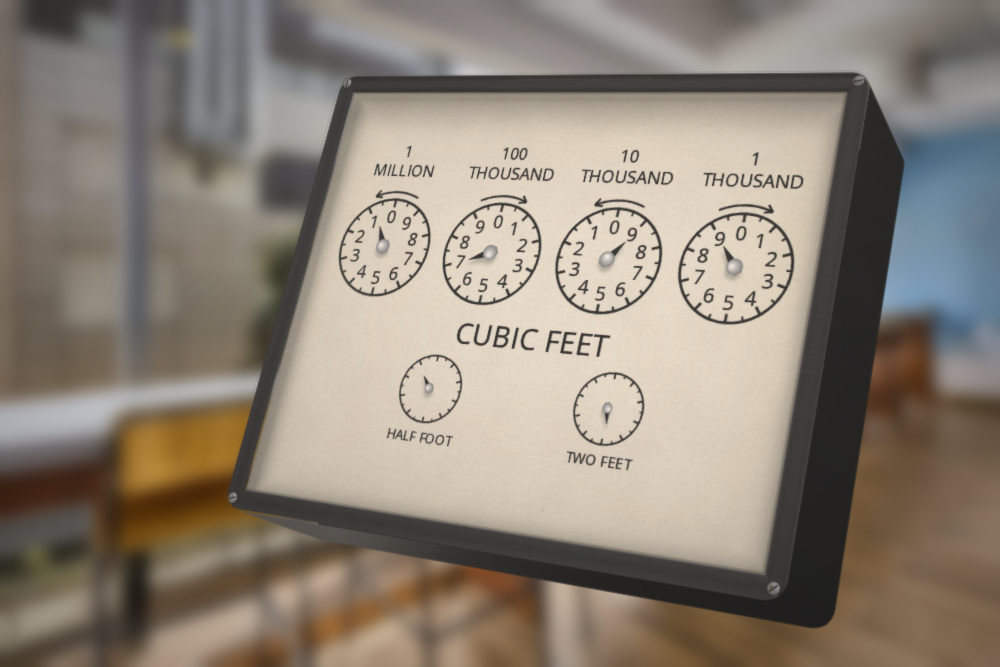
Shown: 68900 (ft³)
